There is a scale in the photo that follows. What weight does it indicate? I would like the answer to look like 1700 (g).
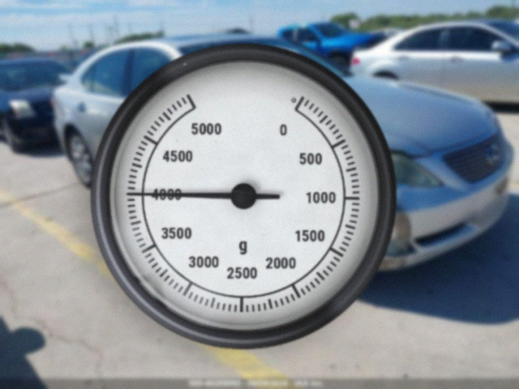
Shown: 4000 (g)
